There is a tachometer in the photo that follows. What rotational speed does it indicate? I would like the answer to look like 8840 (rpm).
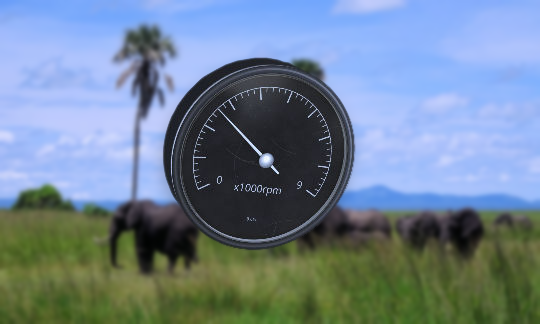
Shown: 2600 (rpm)
